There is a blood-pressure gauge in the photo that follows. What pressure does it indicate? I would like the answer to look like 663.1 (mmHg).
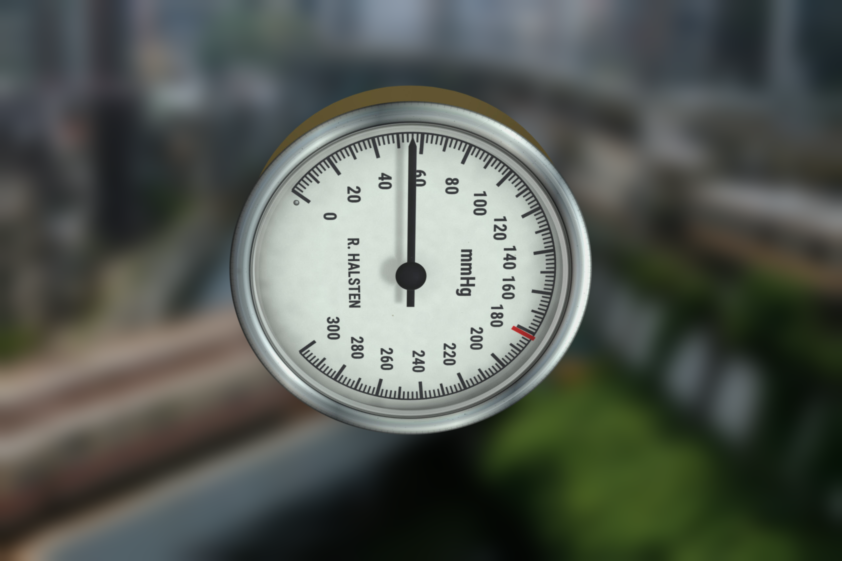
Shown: 56 (mmHg)
